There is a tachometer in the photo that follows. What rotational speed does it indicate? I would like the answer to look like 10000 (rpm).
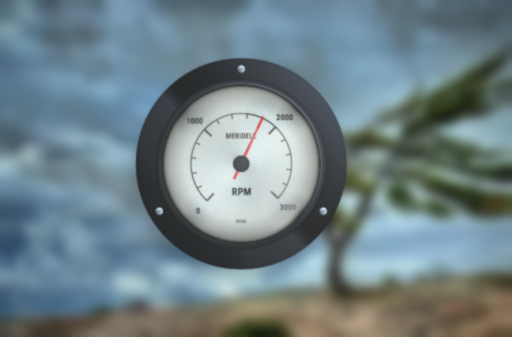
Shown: 1800 (rpm)
